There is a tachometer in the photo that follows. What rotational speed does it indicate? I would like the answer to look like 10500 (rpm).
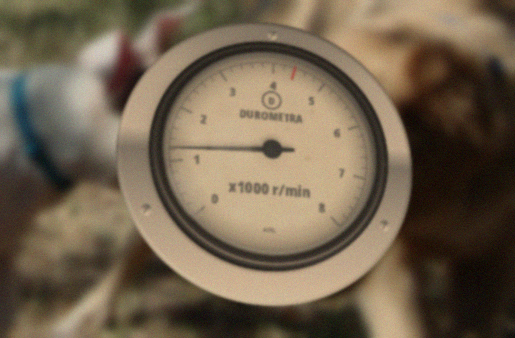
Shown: 1200 (rpm)
